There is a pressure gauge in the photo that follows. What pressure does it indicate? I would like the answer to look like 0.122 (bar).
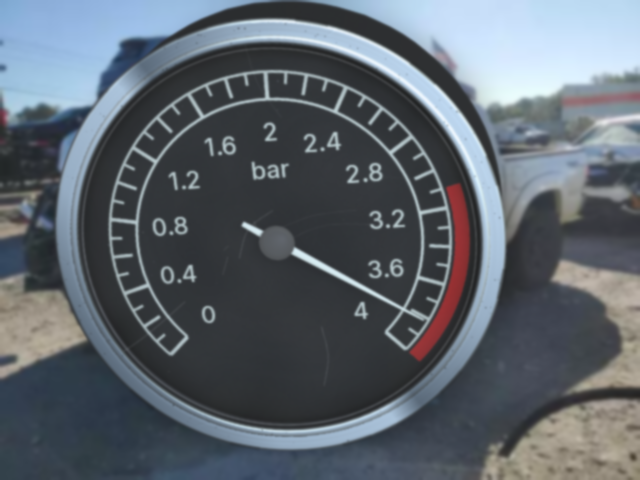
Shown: 3.8 (bar)
